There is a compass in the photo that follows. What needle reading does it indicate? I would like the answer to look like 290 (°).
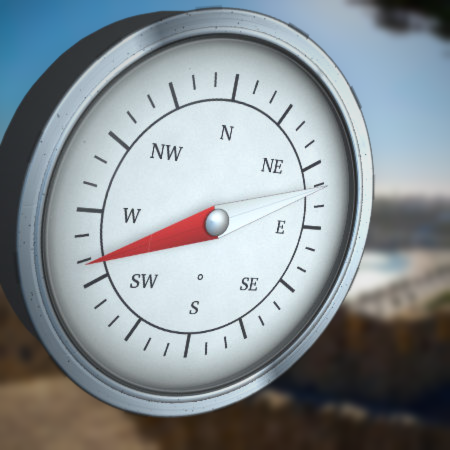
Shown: 250 (°)
